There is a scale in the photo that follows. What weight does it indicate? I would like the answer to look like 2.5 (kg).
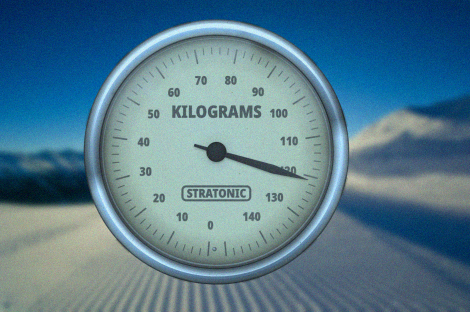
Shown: 121 (kg)
